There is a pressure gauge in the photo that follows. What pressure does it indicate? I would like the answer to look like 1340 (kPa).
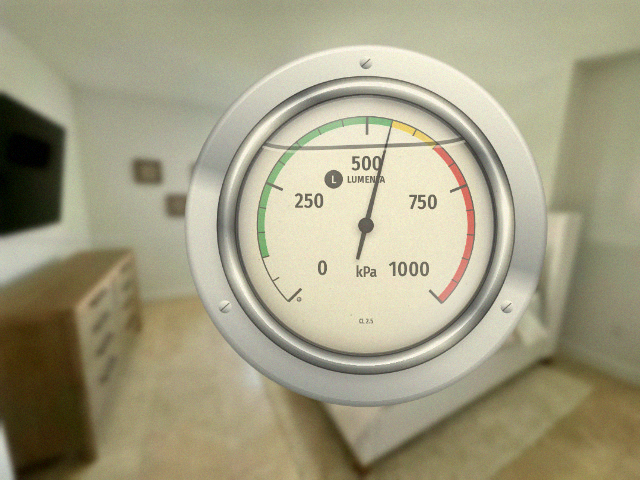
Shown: 550 (kPa)
